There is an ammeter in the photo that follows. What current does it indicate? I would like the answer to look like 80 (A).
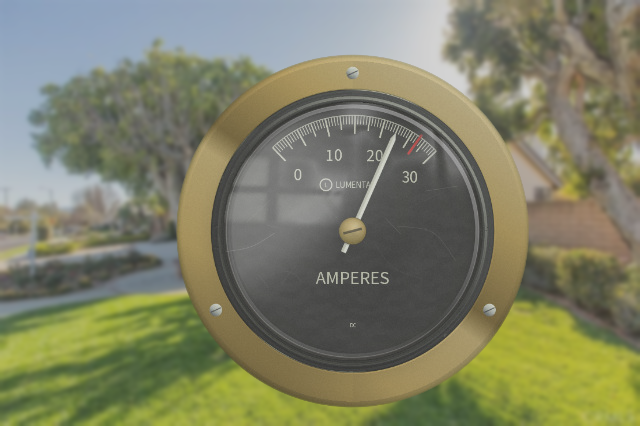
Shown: 22.5 (A)
